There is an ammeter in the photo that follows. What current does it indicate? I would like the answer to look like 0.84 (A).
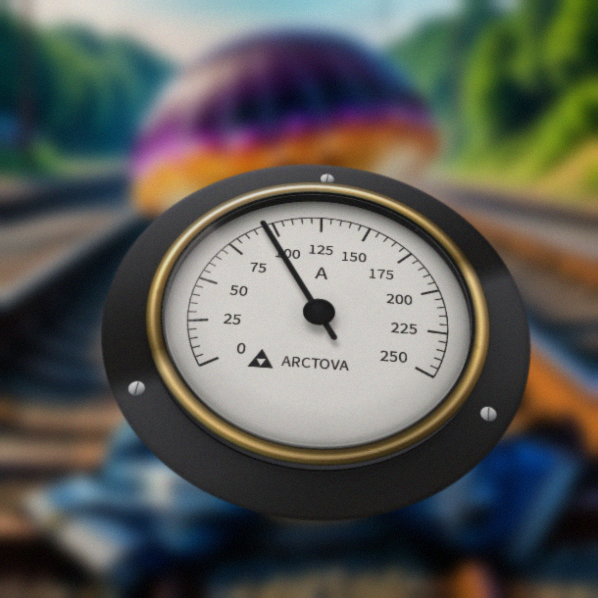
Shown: 95 (A)
